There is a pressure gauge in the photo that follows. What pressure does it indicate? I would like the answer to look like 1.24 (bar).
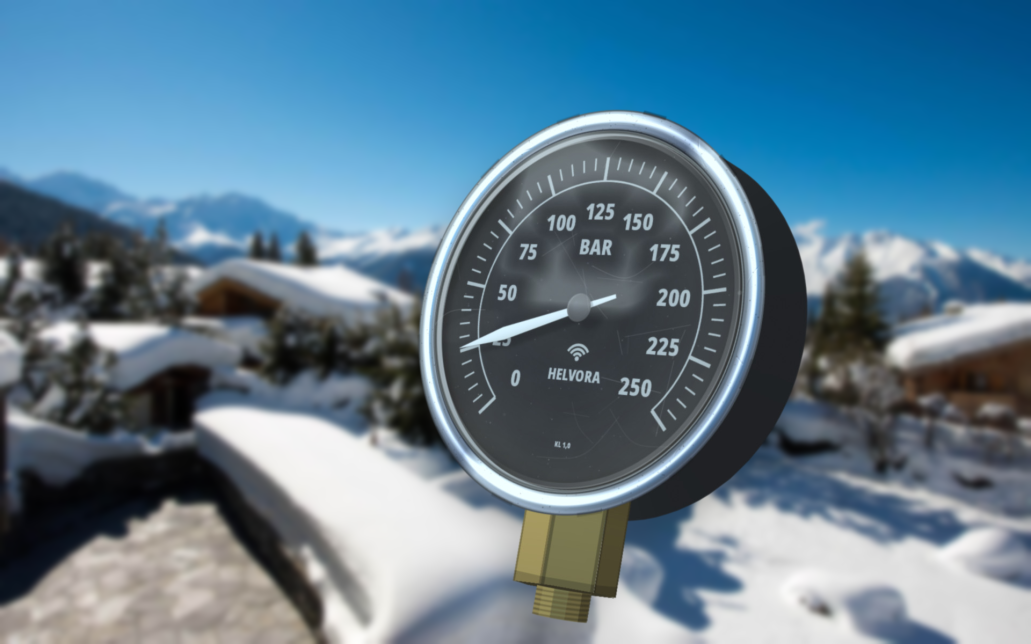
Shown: 25 (bar)
